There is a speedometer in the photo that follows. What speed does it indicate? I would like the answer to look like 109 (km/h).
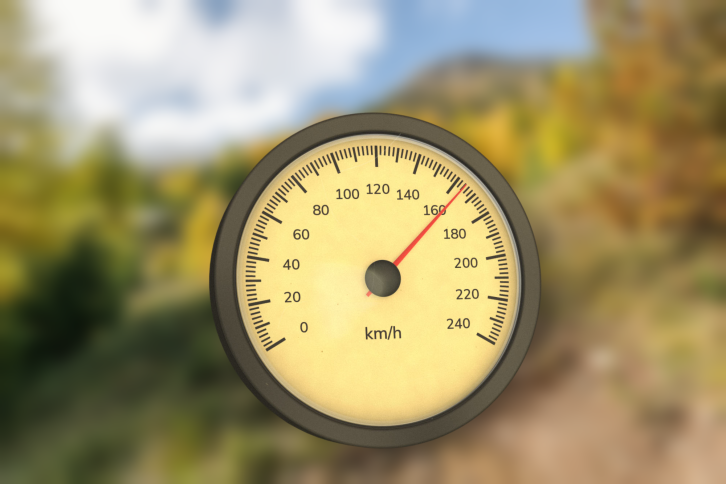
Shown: 164 (km/h)
